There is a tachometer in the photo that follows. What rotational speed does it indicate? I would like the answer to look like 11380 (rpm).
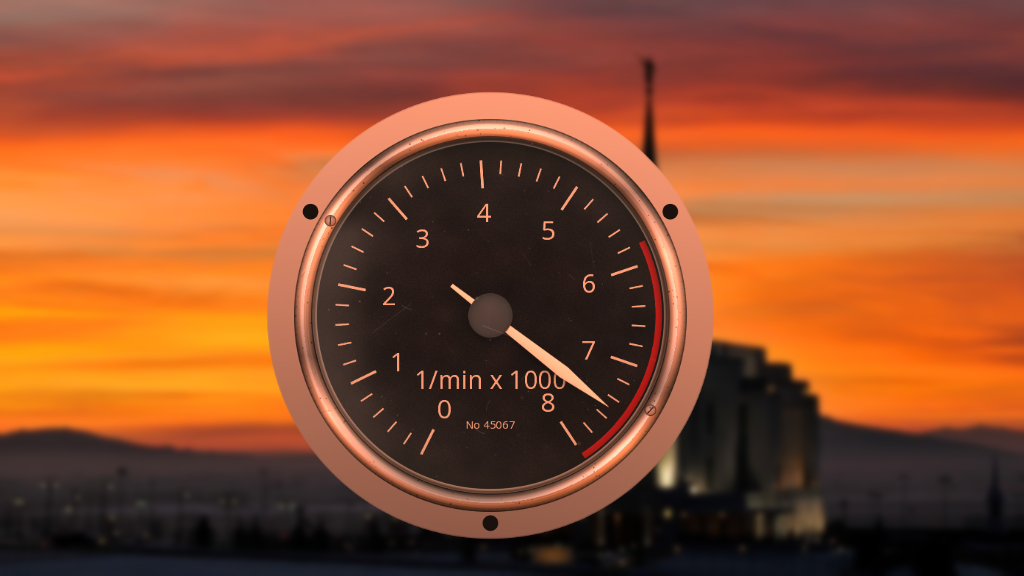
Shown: 7500 (rpm)
